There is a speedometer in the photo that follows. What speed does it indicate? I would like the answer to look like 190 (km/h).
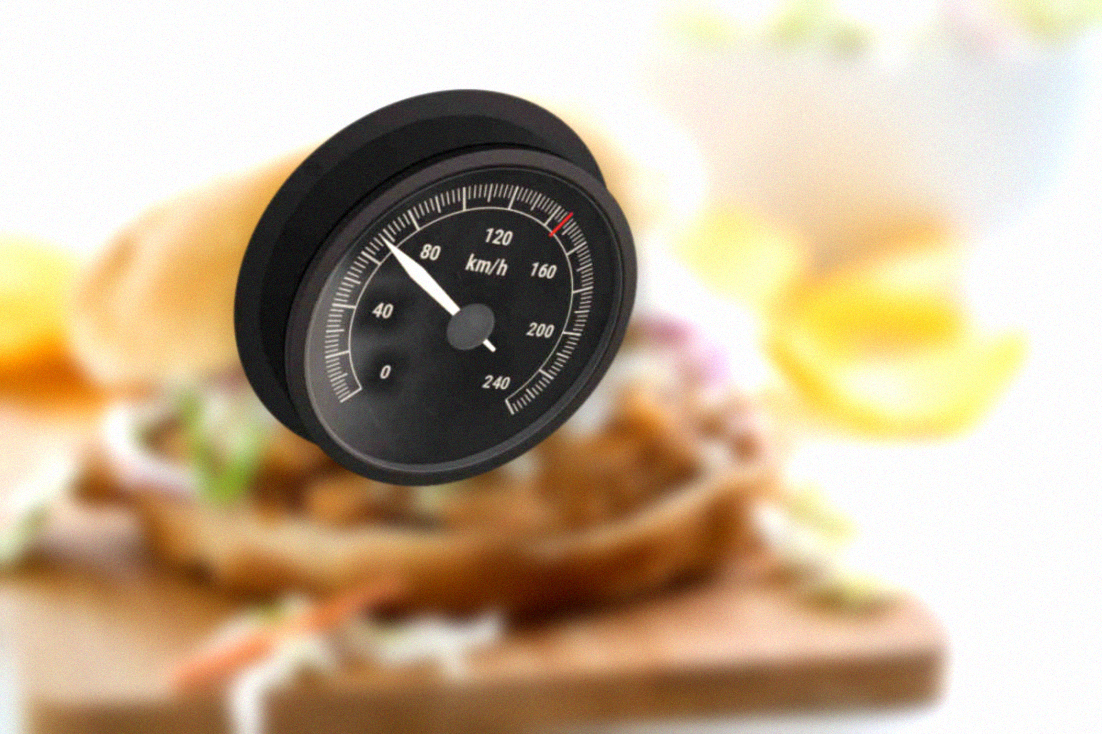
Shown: 68 (km/h)
